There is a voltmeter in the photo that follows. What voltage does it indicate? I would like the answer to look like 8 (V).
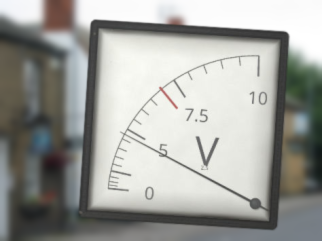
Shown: 4.75 (V)
